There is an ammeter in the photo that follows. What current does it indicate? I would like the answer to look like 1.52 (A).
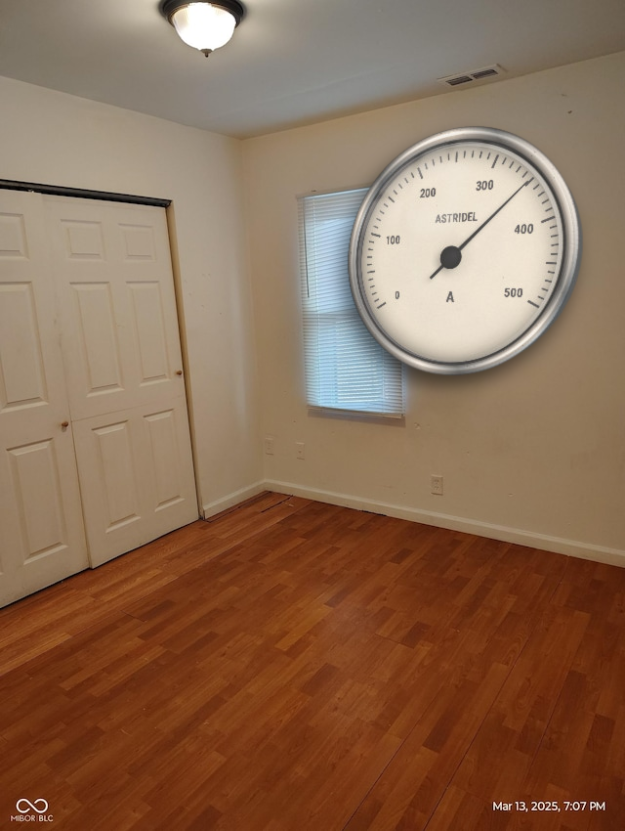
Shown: 350 (A)
